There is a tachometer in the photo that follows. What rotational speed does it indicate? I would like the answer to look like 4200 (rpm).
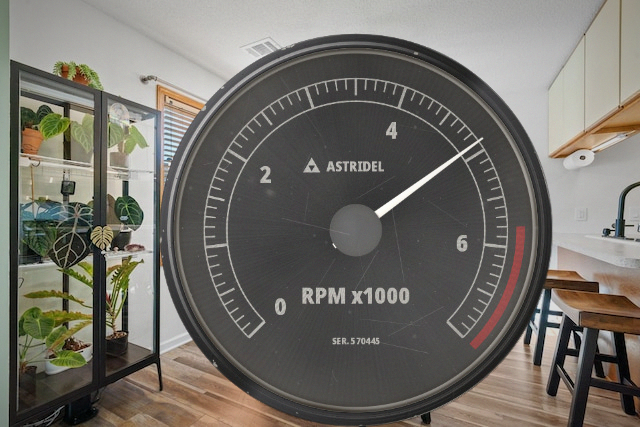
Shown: 4900 (rpm)
